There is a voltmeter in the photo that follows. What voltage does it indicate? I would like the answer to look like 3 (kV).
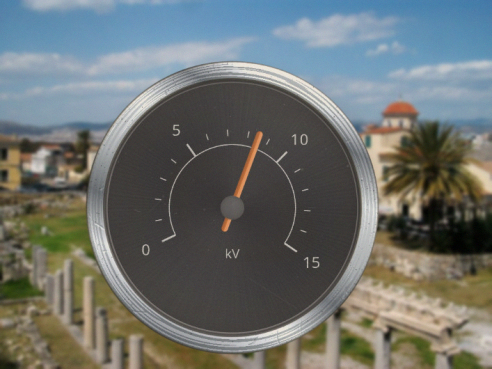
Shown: 8.5 (kV)
